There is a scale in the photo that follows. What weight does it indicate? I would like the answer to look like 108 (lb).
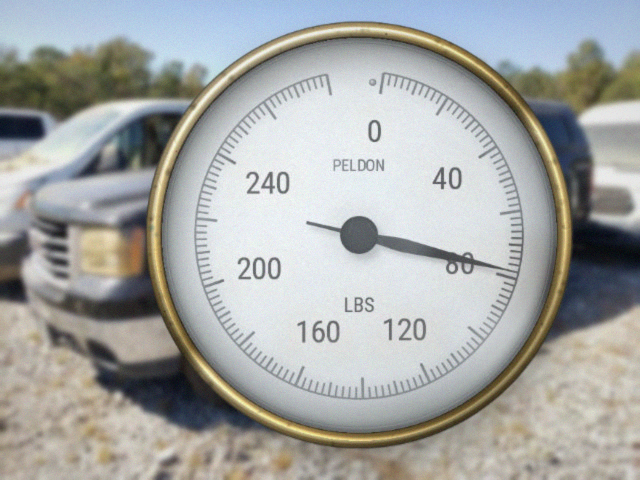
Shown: 78 (lb)
